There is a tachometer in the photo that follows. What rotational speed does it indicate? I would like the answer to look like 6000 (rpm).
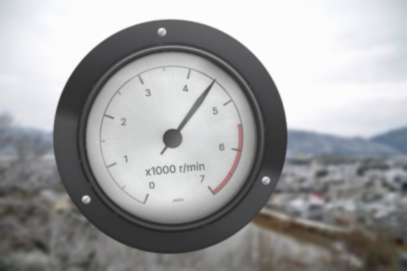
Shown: 4500 (rpm)
